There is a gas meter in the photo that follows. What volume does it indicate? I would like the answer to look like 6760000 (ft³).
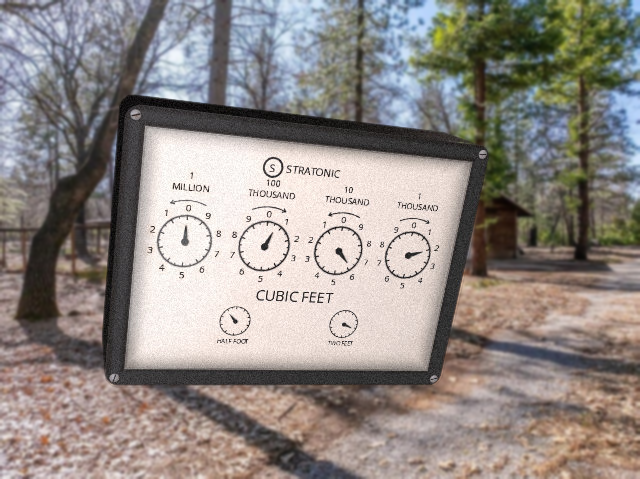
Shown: 6200 (ft³)
